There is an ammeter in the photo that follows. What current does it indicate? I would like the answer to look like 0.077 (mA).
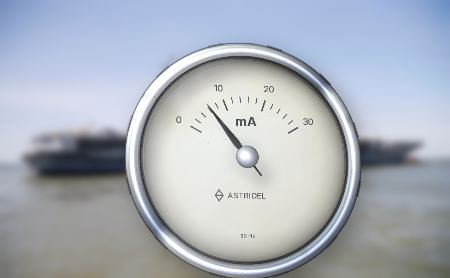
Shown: 6 (mA)
